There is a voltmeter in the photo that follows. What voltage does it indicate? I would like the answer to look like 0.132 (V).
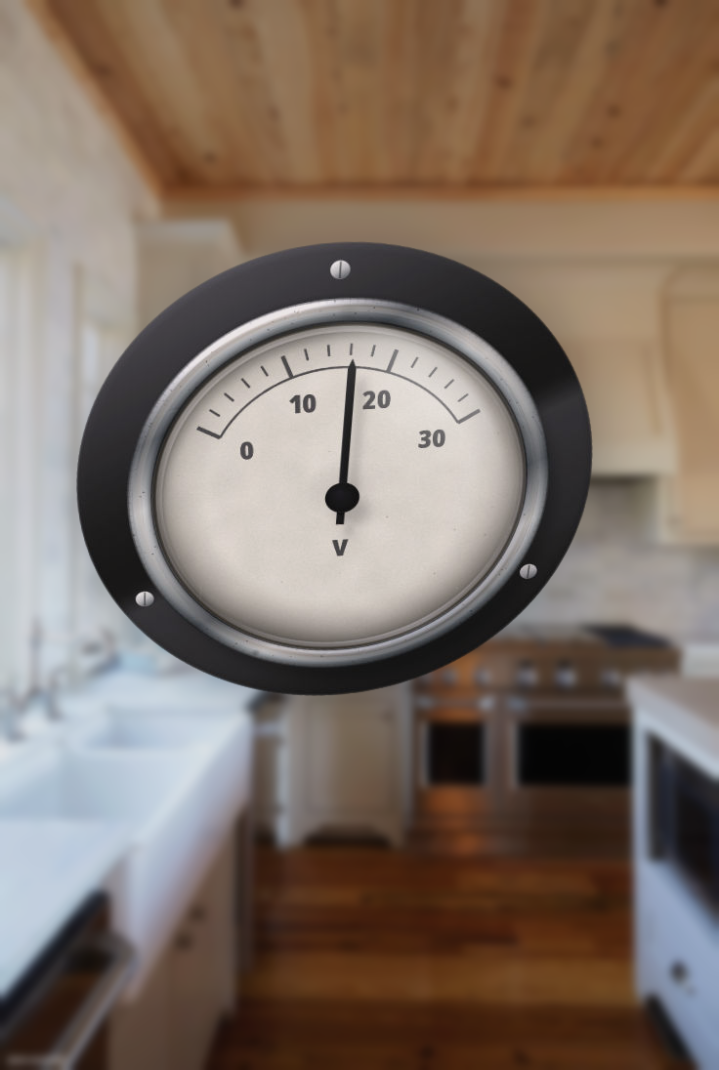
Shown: 16 (V)
